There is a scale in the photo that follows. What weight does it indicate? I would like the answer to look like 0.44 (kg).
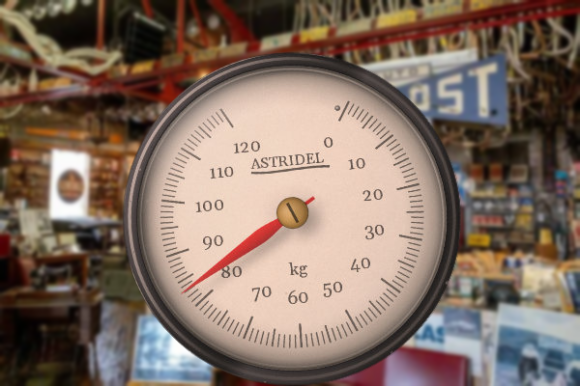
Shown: 83 (kg)
